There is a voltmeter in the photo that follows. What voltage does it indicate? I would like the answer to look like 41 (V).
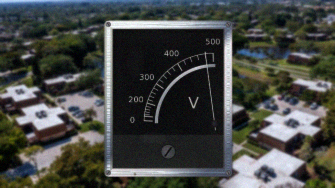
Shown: 480 (V)
